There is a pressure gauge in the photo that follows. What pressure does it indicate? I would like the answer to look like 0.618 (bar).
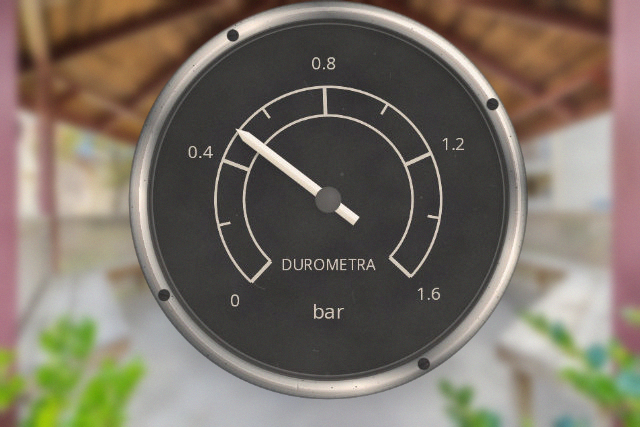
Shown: 0.5 (bar)
